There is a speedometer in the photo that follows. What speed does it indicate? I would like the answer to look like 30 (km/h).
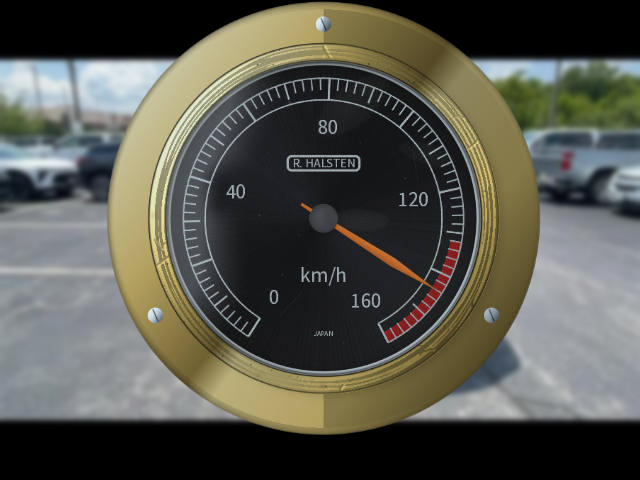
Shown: 144 (km/h)
